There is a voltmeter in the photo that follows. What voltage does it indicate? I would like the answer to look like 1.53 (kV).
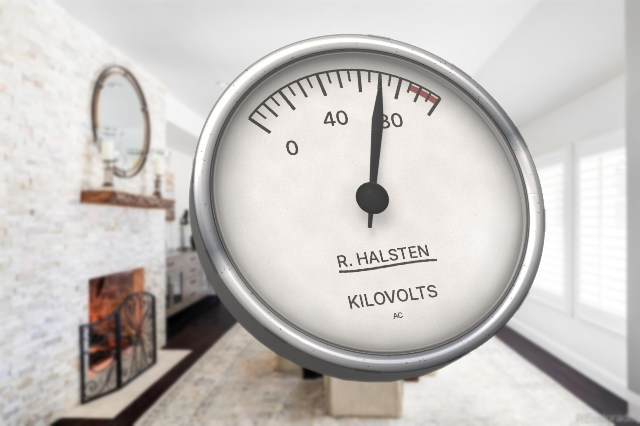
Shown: 70 (kV)
